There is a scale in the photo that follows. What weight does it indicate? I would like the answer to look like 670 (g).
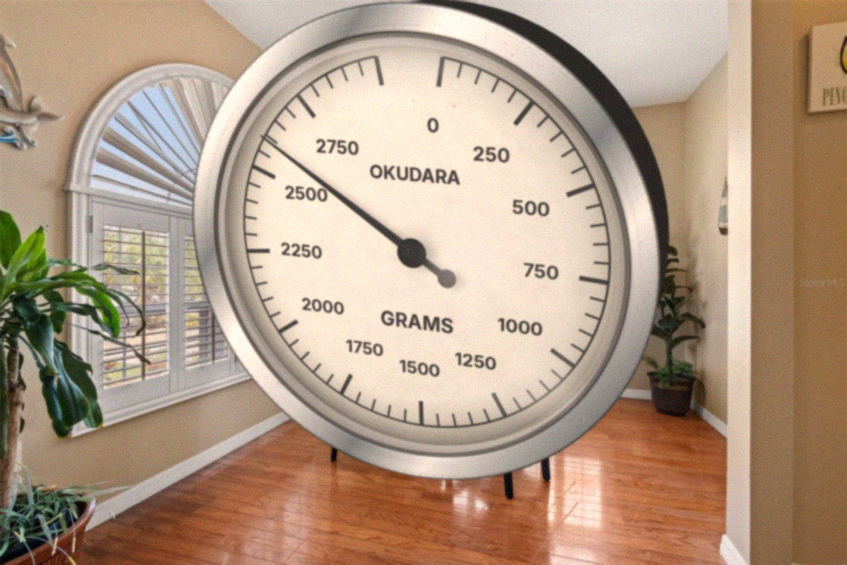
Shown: 2600 (g)
